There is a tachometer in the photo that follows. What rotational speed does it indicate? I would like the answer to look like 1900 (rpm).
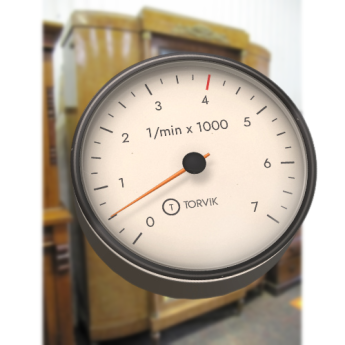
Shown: 500 (rpm)
